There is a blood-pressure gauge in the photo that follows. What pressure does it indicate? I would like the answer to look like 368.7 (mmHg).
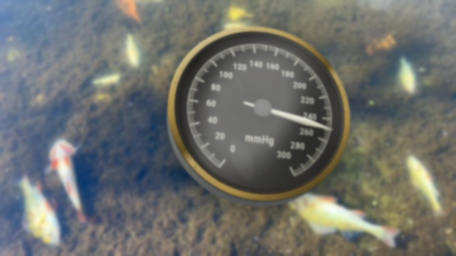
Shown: 250 (mmHg)
